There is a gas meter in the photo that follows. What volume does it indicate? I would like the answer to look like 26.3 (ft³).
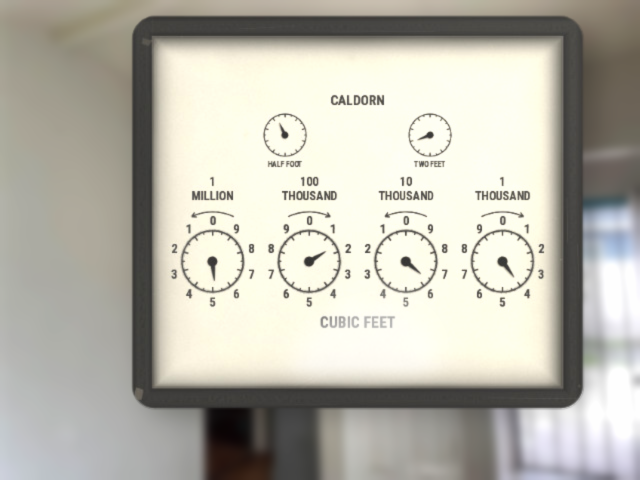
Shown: 516400 (ft³)
